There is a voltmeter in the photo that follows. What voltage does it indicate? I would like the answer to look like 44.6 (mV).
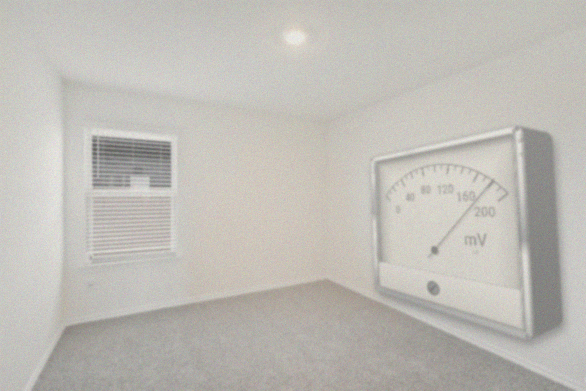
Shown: 180 (mV)
